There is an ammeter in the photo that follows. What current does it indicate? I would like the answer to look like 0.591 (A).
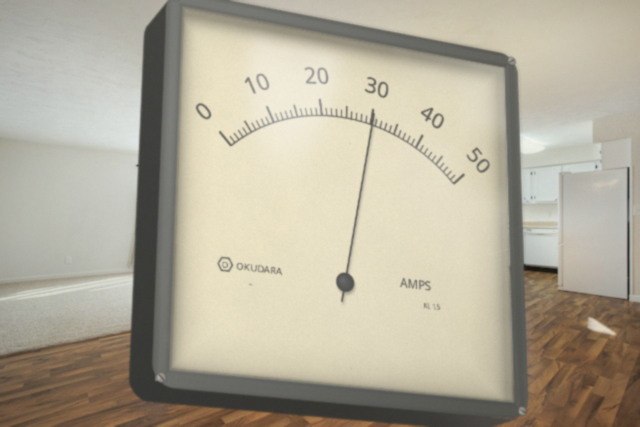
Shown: 30 (A)
